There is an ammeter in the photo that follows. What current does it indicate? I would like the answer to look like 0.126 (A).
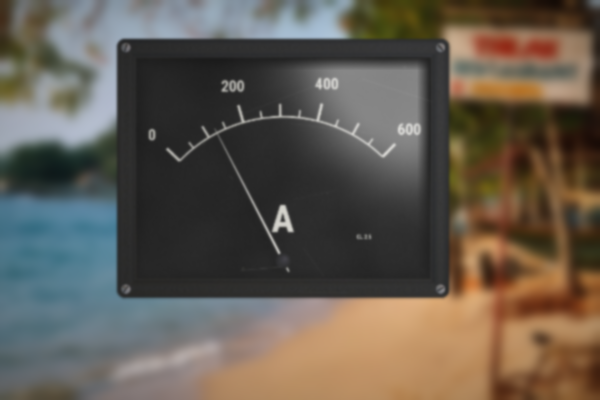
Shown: 125 (A)
